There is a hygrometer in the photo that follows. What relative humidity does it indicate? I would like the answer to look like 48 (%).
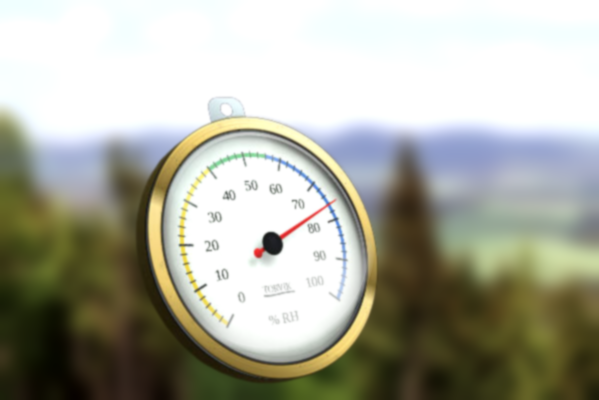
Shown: 76 (%)
